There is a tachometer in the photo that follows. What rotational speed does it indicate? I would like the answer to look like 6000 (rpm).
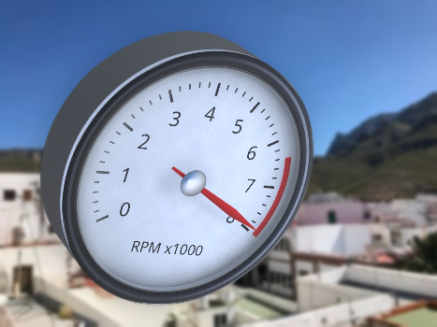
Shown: 7900 (rpm)
